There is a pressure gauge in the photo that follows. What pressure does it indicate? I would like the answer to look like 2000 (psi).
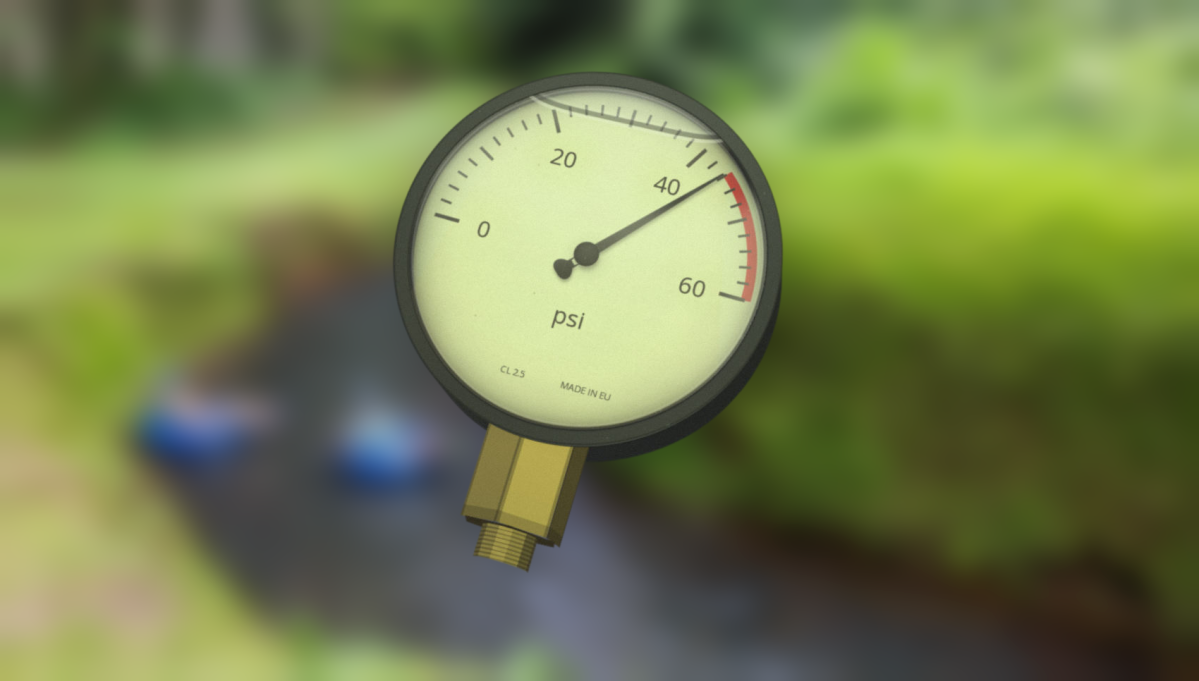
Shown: 44 (psi)
